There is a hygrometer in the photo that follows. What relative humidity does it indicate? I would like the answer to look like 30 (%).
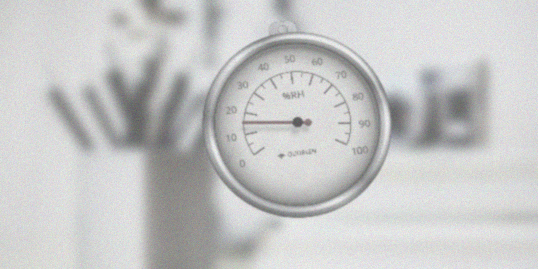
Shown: 15 (%)
